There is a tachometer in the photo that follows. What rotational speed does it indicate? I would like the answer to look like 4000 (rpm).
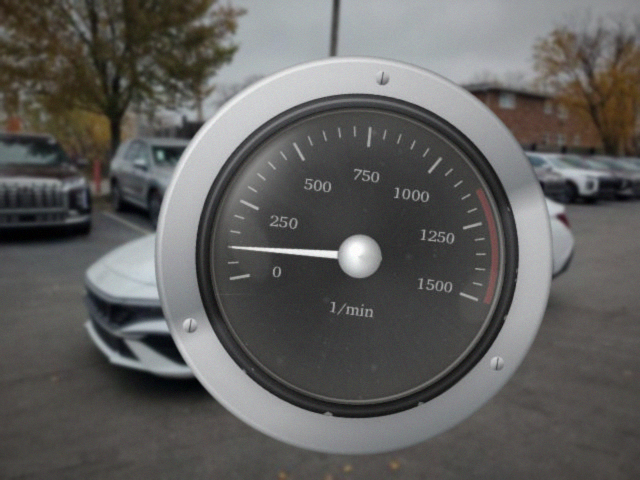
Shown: 100 (rpm)
